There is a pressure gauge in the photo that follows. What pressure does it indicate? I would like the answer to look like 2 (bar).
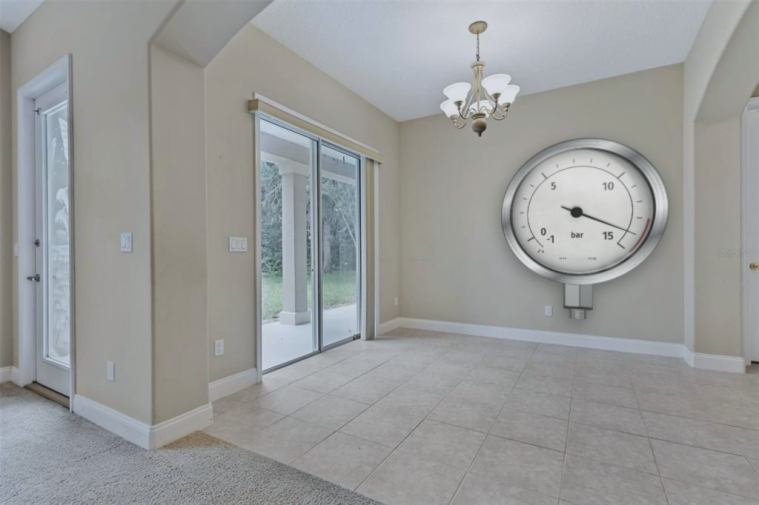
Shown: 14 (bar)
